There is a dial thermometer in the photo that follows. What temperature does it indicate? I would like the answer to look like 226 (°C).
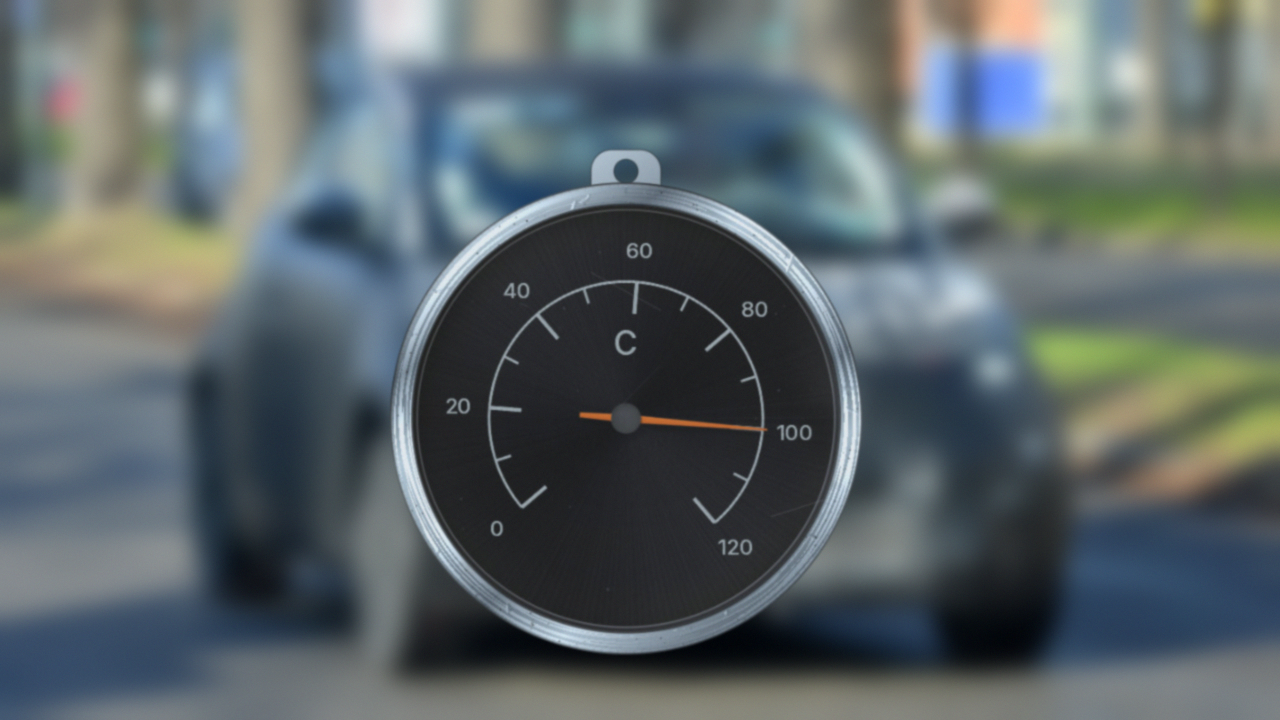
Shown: 100 (°C)
